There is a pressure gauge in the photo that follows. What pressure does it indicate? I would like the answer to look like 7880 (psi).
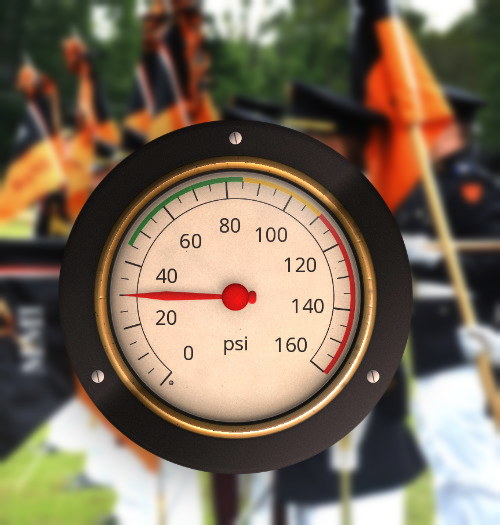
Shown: 30 (psi)
